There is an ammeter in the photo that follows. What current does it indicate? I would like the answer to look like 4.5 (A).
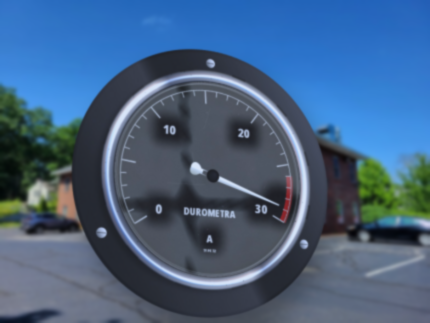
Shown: 29 (A)
